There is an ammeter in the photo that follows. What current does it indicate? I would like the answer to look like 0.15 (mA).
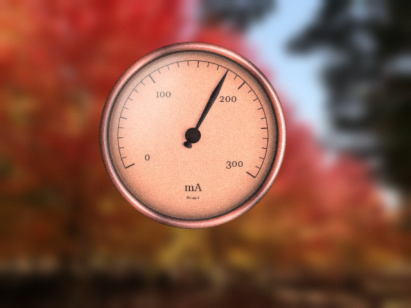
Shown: 180 (mA)
